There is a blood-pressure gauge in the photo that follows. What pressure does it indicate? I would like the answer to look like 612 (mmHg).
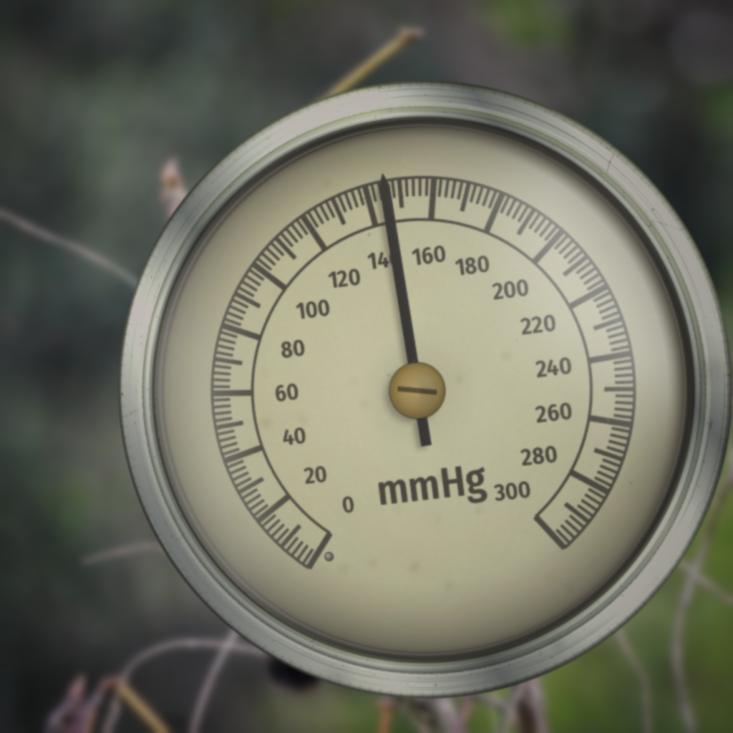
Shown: 146 (mmHg)
